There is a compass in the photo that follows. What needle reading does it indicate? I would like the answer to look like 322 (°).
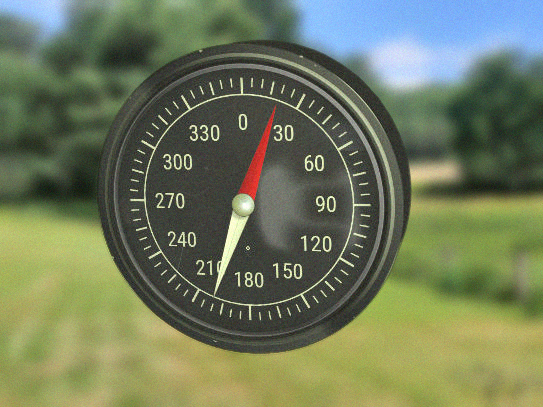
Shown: 20 (°)
